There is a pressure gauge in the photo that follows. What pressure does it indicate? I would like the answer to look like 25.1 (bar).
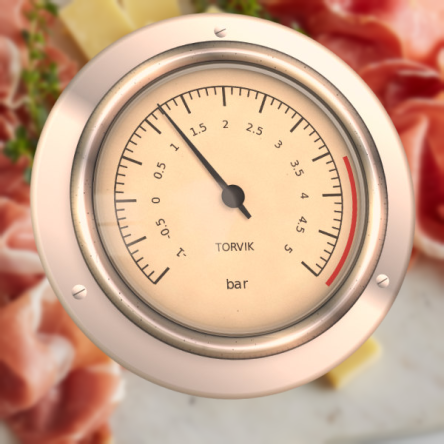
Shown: 1.2 (bar)
